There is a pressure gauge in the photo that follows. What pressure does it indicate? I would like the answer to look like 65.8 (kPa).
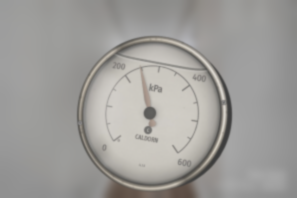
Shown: 250 (kPa)
